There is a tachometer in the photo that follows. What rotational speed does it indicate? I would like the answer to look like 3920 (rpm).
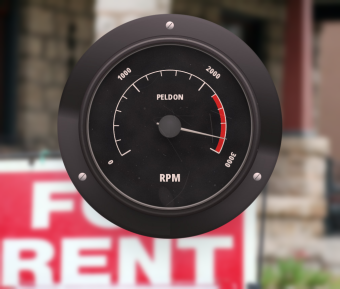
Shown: 2800 (rpm)
